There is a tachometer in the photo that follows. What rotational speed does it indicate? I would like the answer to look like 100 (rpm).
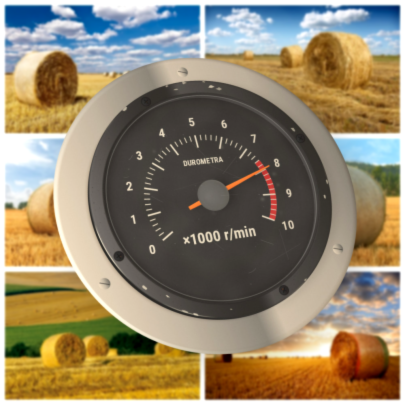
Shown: 8000 (rpm)
